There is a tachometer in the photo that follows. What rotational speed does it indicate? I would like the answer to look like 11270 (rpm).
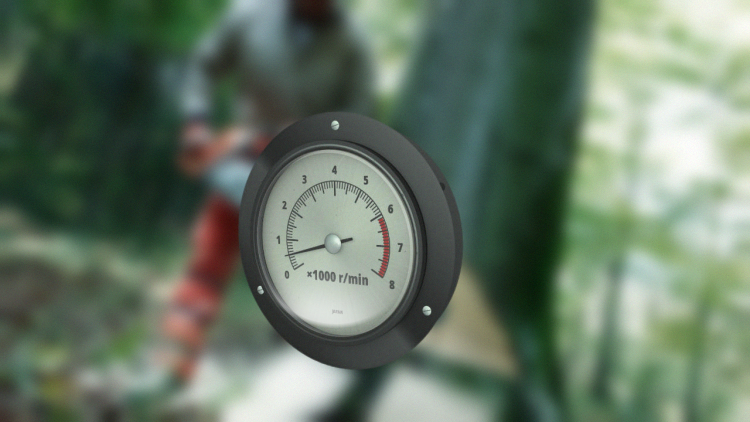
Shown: 500 (rpm)
